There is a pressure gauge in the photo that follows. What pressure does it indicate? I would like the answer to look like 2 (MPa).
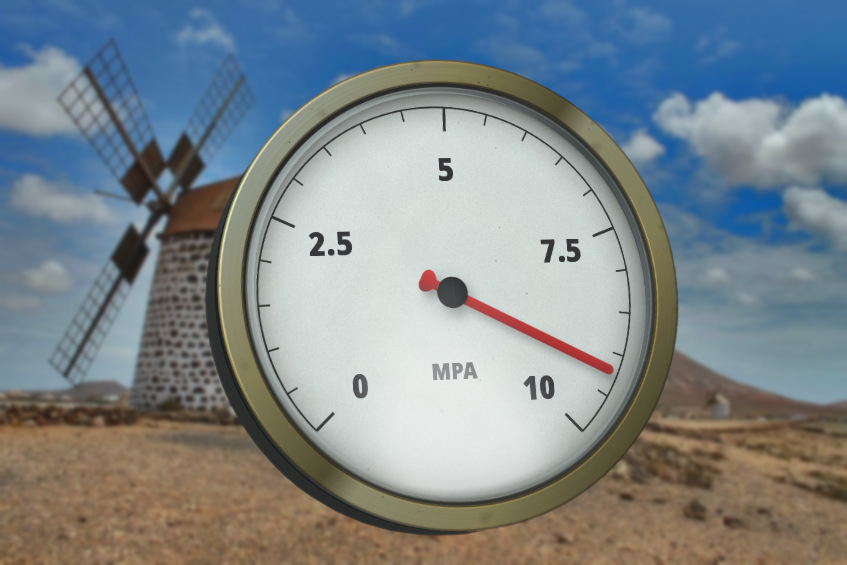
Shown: 9.25 (MPa)
